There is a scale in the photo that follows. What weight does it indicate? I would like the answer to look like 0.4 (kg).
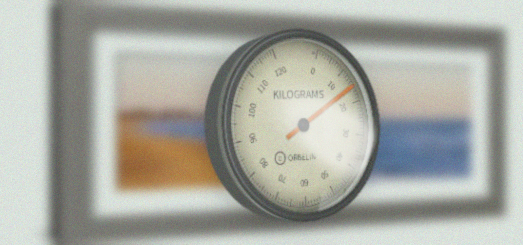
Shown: 15 (kg)
